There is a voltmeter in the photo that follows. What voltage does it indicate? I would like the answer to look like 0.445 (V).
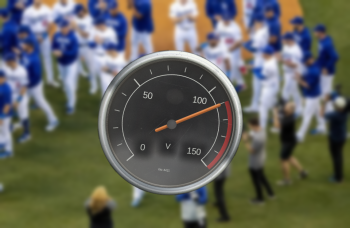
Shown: 110 (V)
